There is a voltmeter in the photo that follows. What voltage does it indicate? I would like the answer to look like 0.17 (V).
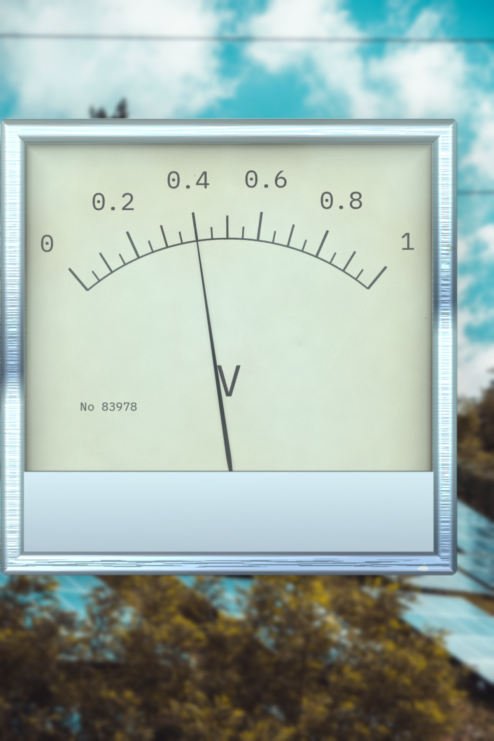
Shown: 0.4 (V)
